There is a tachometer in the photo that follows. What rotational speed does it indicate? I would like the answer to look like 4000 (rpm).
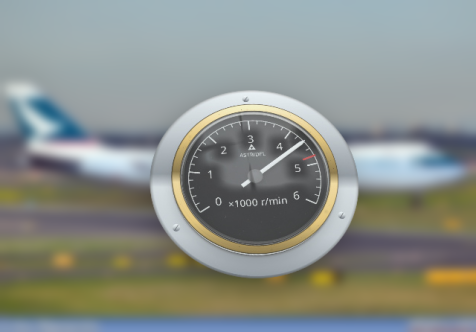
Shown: 4400 (rpm)
